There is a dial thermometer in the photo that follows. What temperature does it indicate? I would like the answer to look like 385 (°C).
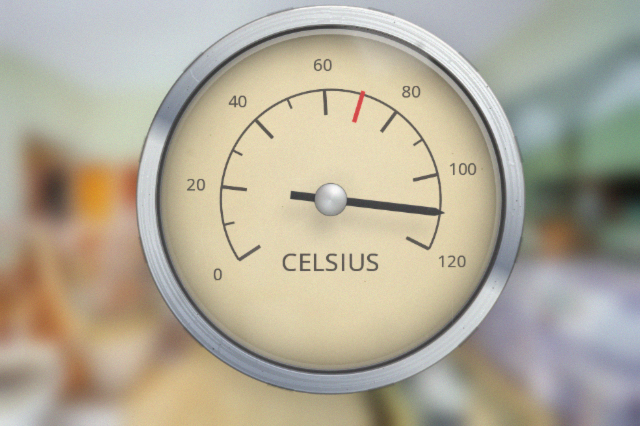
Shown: 110 (°C)
